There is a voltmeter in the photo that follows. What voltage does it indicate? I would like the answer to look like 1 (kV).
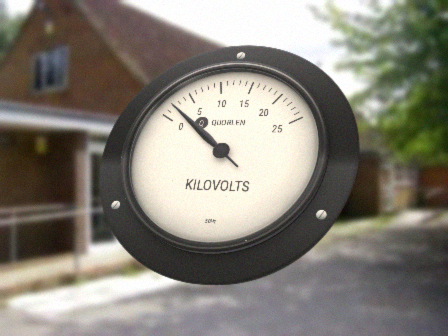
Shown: 2 (kV)
